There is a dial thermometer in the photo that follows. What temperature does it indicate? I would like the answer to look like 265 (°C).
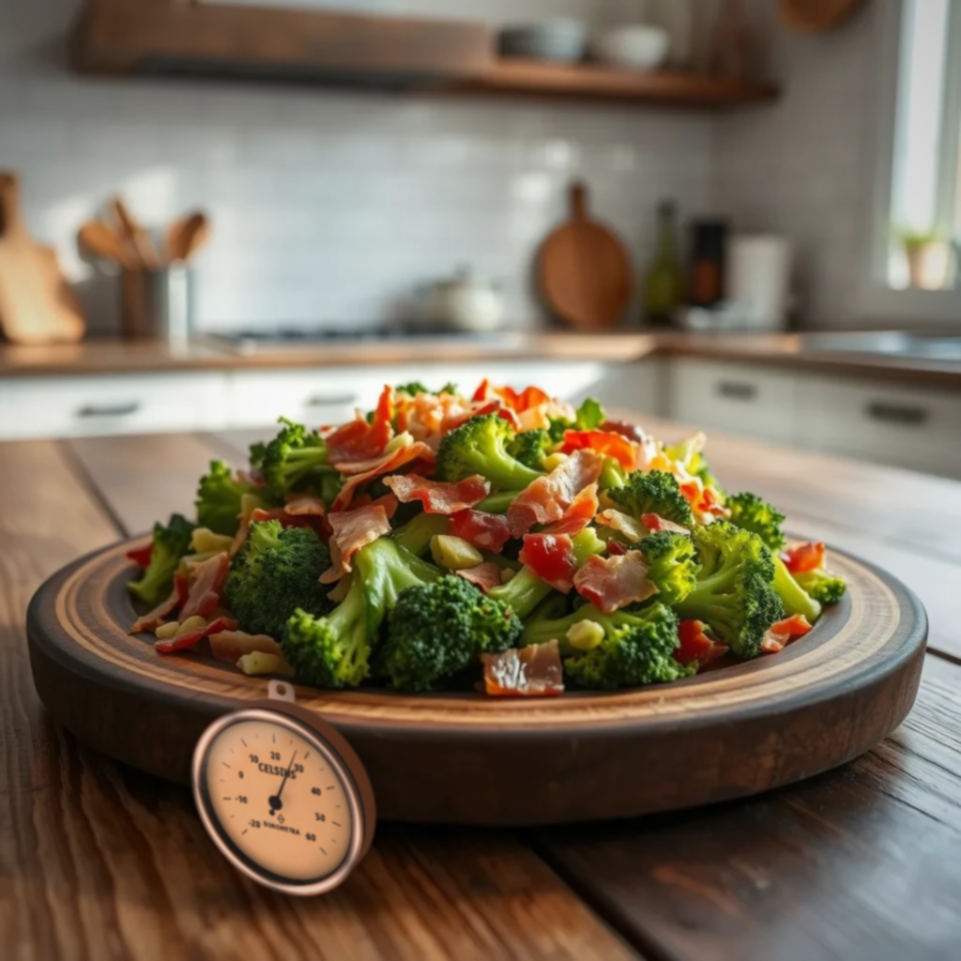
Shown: 27.5 (°C)
